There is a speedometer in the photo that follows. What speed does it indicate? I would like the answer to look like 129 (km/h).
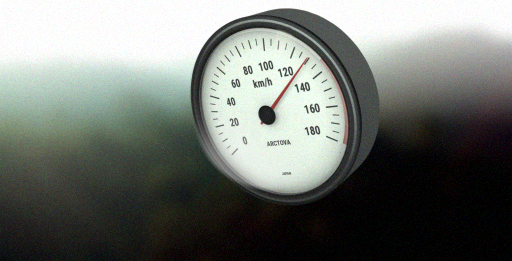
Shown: 130 (km/h)
